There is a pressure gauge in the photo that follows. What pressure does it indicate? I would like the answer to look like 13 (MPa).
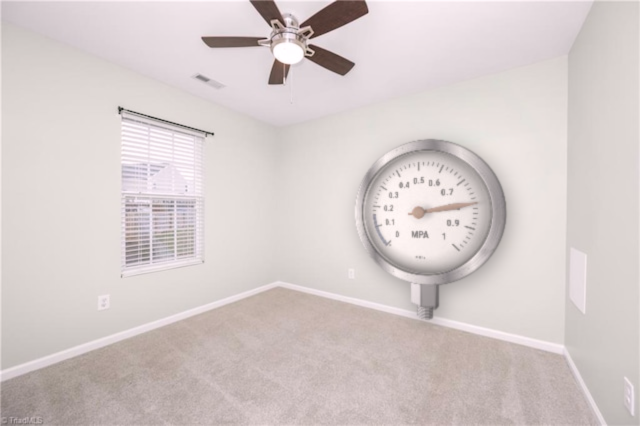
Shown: 0.8 (MPa)
